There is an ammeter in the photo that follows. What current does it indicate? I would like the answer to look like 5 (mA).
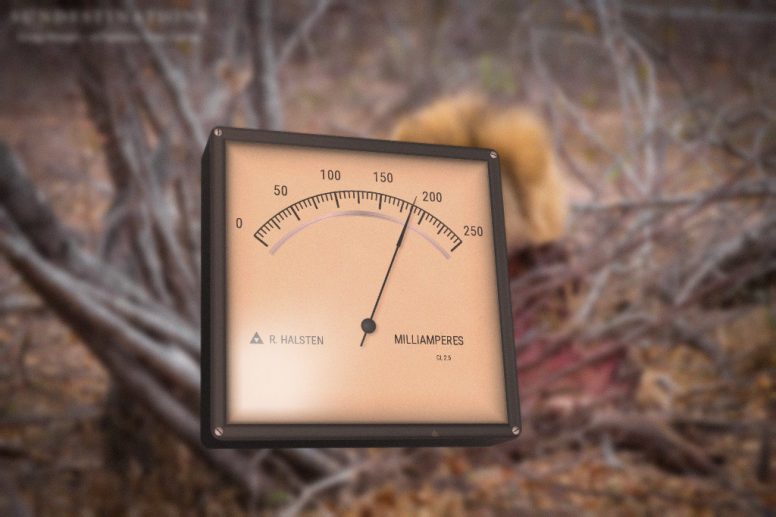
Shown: 185 (mA)
